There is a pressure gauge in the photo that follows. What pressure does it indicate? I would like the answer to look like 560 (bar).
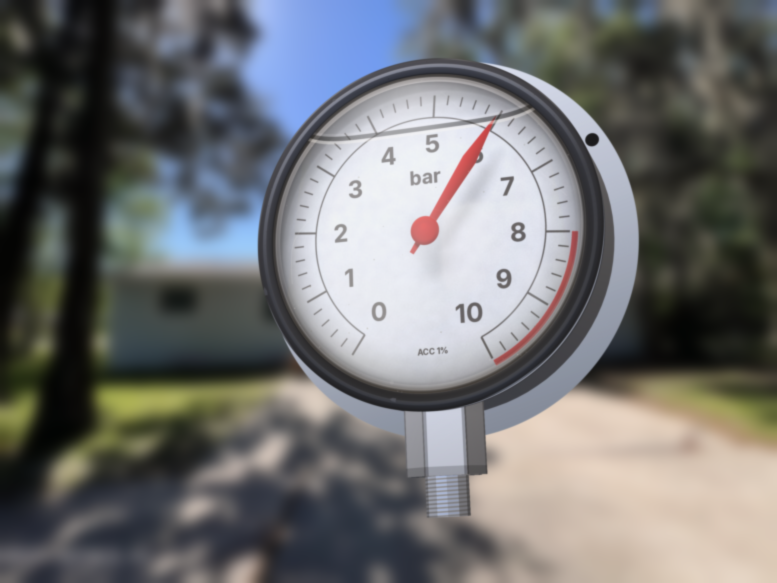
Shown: 6 (bar)
